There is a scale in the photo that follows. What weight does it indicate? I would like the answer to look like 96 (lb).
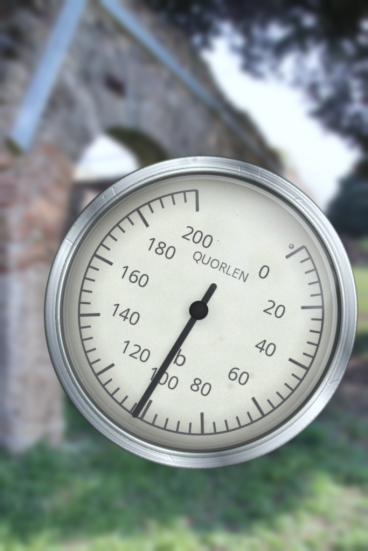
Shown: 102 (lb)
